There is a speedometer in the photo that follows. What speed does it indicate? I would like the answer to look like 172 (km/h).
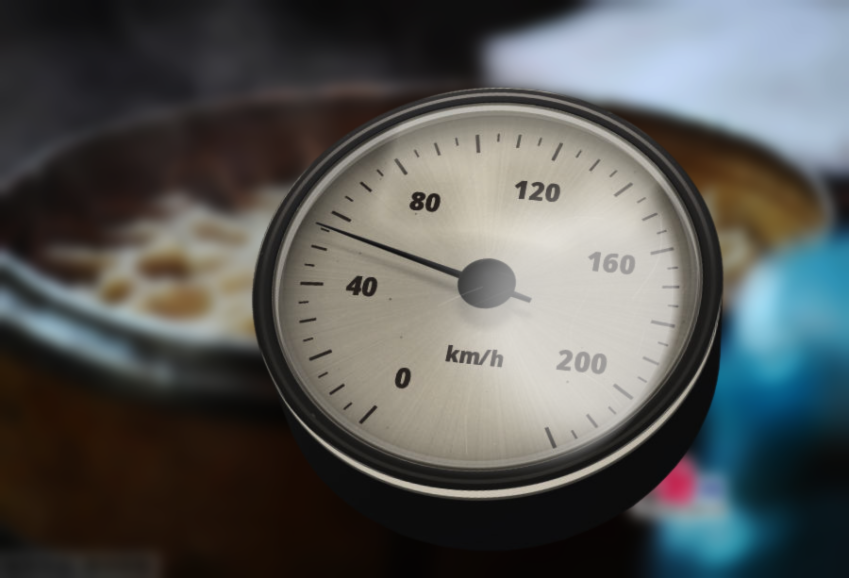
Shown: 55 (km/h)
